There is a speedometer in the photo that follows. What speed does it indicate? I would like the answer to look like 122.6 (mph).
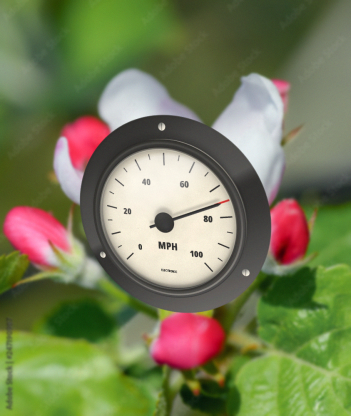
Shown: 75 (mph)
